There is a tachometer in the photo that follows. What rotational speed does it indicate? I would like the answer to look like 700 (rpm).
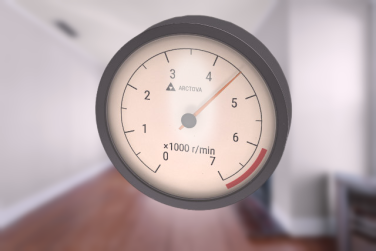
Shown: 4500 (rpm)
